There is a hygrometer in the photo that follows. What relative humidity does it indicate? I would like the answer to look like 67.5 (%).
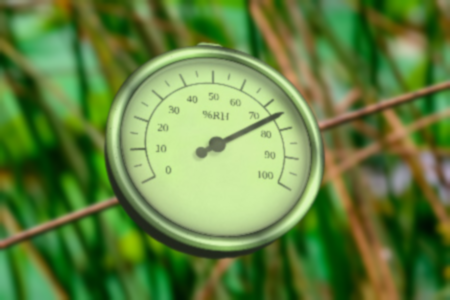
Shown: 75 (%)
